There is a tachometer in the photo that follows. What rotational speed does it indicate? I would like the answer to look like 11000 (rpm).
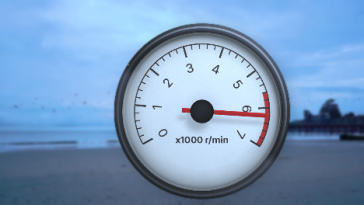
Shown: 6200 (rpm)
